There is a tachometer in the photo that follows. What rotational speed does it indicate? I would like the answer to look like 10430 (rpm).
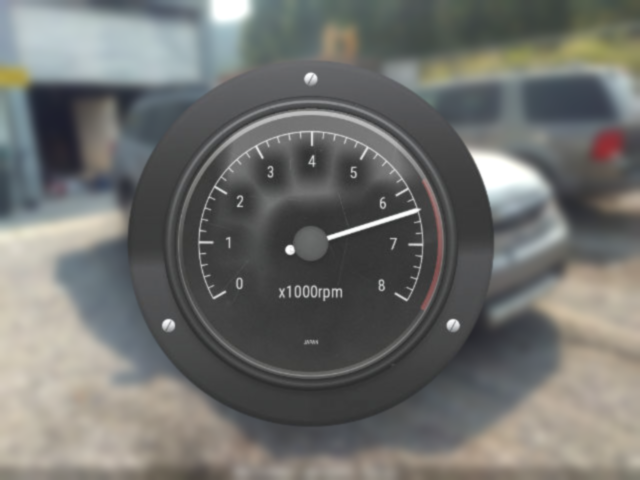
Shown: 6400 (rpm)
